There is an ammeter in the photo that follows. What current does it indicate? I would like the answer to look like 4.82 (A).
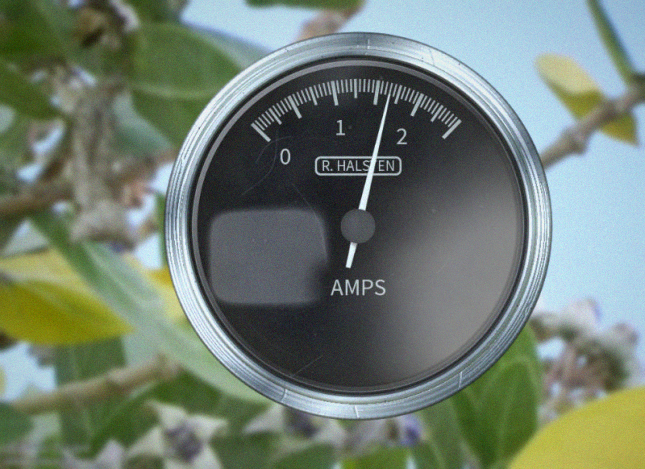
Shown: 1.65 (A)
